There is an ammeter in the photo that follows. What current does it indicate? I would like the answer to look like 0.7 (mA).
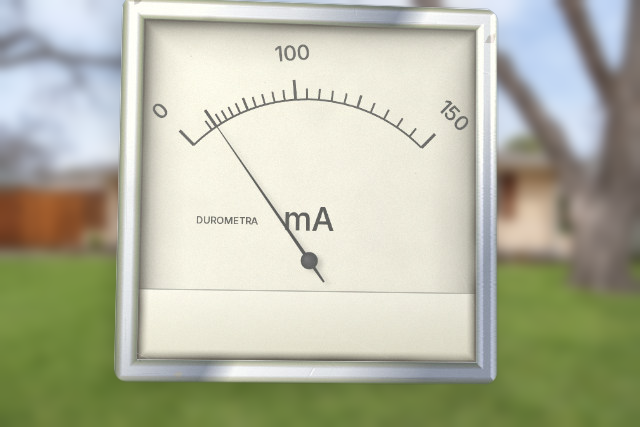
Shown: 50 (mA)
